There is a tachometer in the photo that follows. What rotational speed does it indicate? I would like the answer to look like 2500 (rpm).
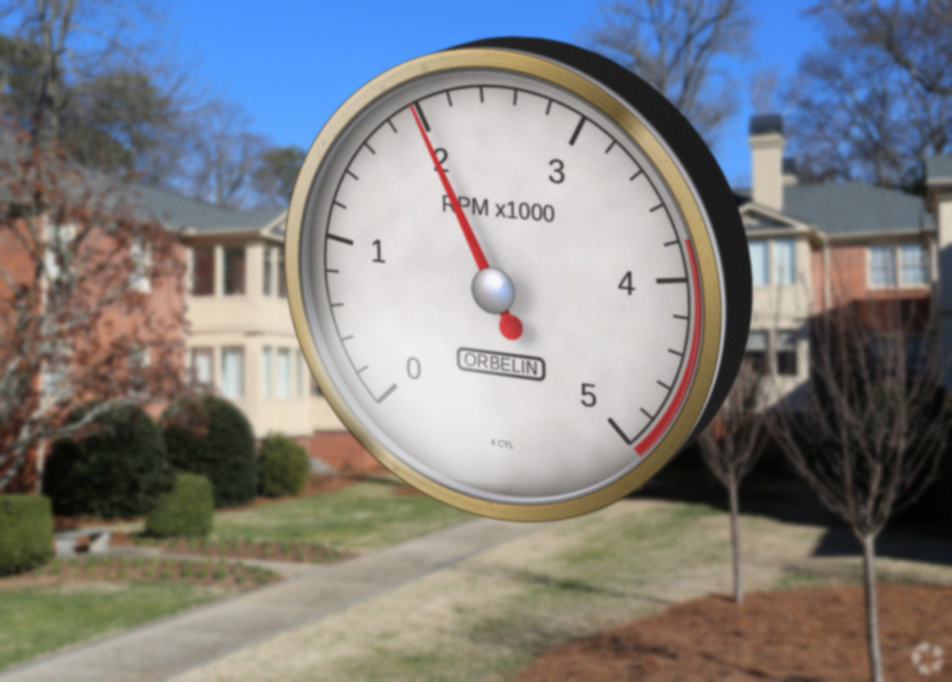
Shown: 2000 (rpm)
